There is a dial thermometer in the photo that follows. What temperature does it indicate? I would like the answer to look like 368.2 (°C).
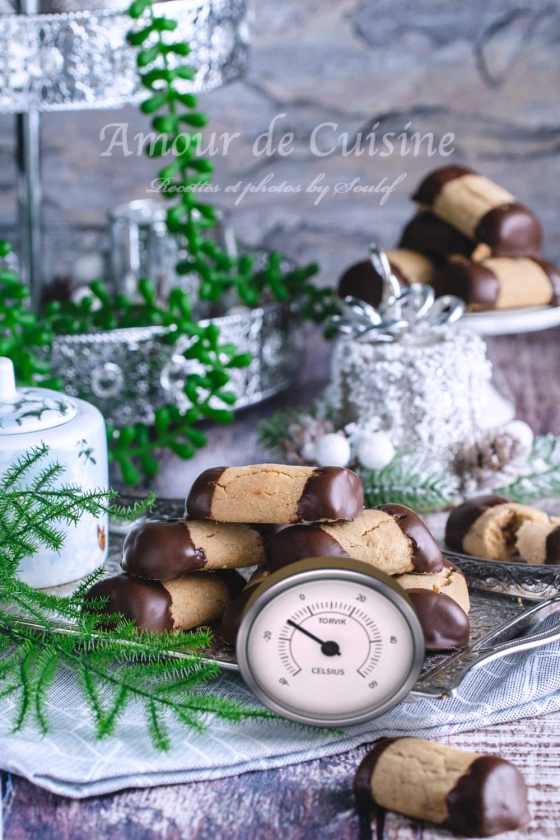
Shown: -10 (°C)
